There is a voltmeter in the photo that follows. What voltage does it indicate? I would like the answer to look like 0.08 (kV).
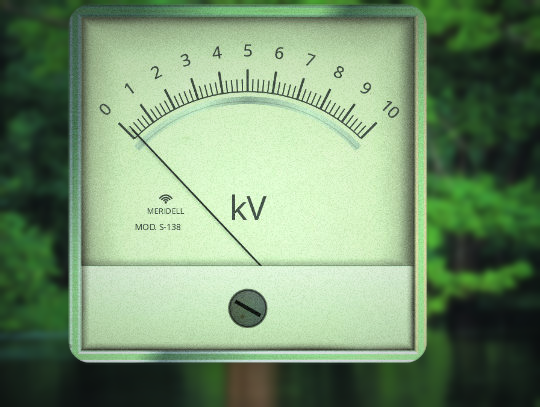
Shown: 0.2 (kV)
